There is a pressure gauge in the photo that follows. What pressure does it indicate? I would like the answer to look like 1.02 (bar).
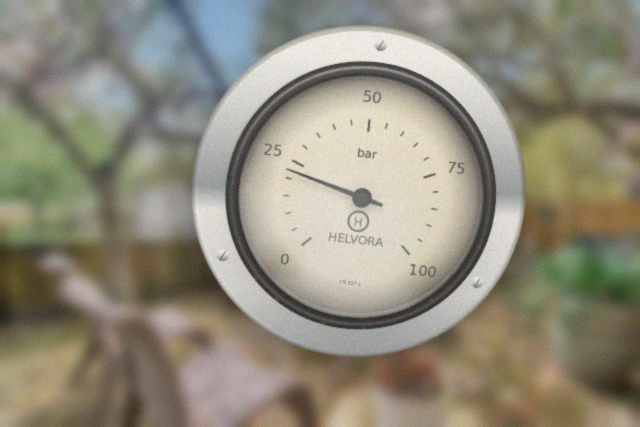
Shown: 22.5 (bar)
